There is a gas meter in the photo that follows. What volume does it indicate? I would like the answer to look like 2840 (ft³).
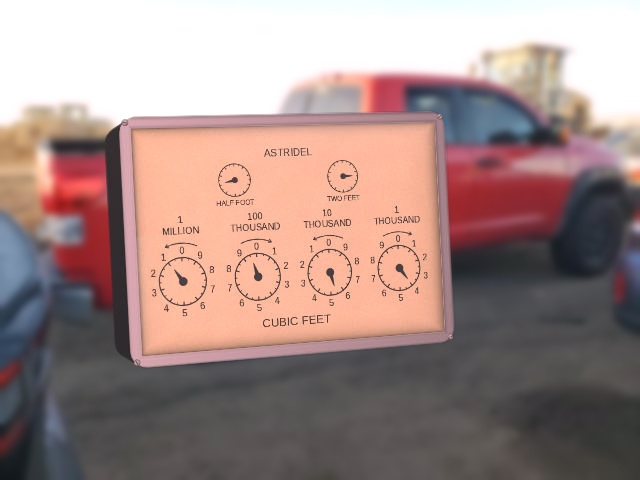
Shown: 95400 (ft³)
